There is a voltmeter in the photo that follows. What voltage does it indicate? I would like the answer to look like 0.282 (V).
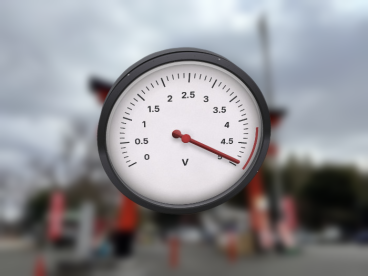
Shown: 4.9 (V)
